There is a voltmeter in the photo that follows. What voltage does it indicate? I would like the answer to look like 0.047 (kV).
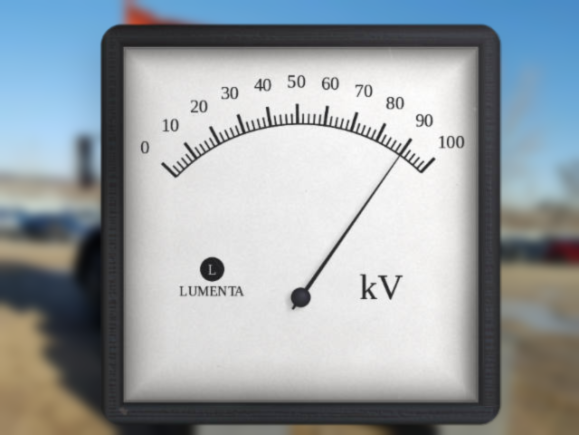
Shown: 90 (kV)
